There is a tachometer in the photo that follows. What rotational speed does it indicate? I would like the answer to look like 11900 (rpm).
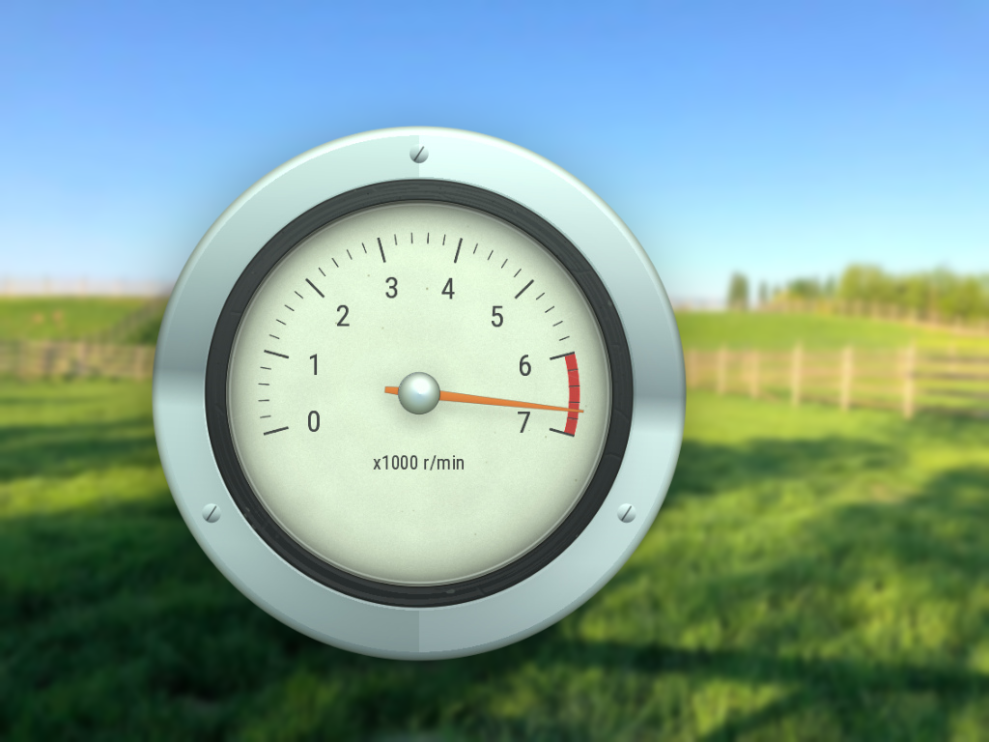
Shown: 6700 (rpm)
